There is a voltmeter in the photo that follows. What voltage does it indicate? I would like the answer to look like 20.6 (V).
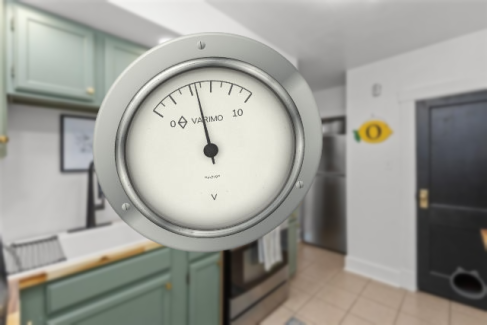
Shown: 4.5 (V)
